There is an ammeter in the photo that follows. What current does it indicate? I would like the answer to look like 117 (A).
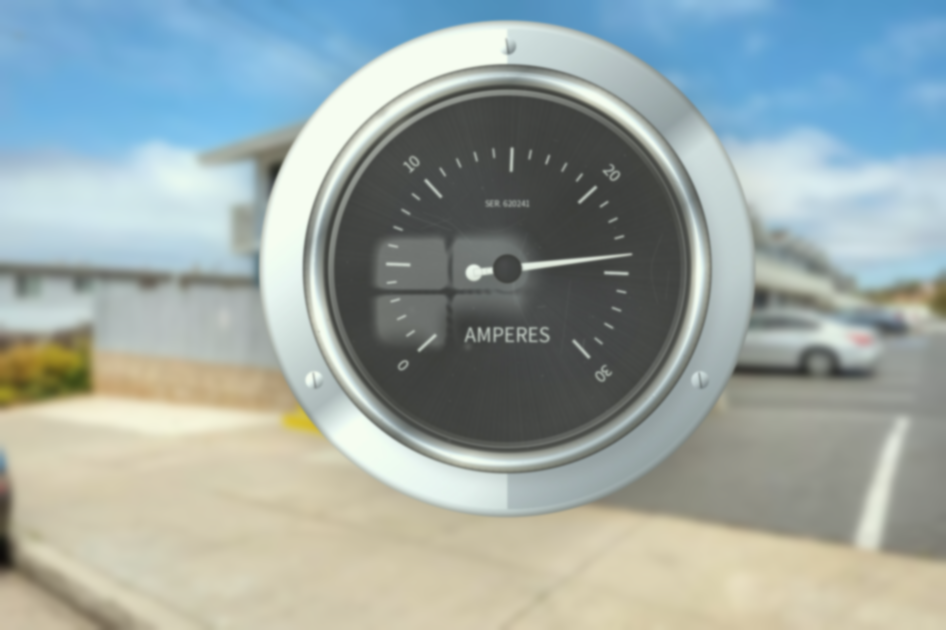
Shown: 24 (A)
